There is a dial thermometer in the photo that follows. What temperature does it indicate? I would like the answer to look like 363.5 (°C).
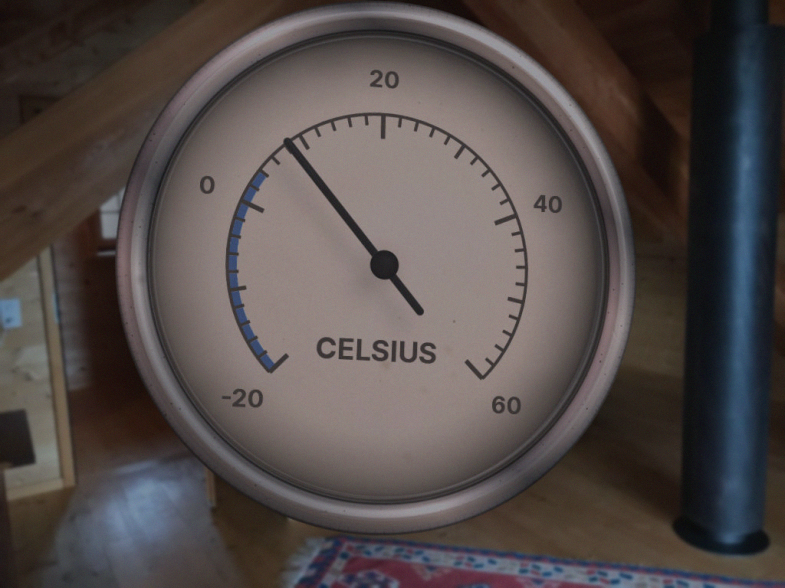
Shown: 8 (°C)
